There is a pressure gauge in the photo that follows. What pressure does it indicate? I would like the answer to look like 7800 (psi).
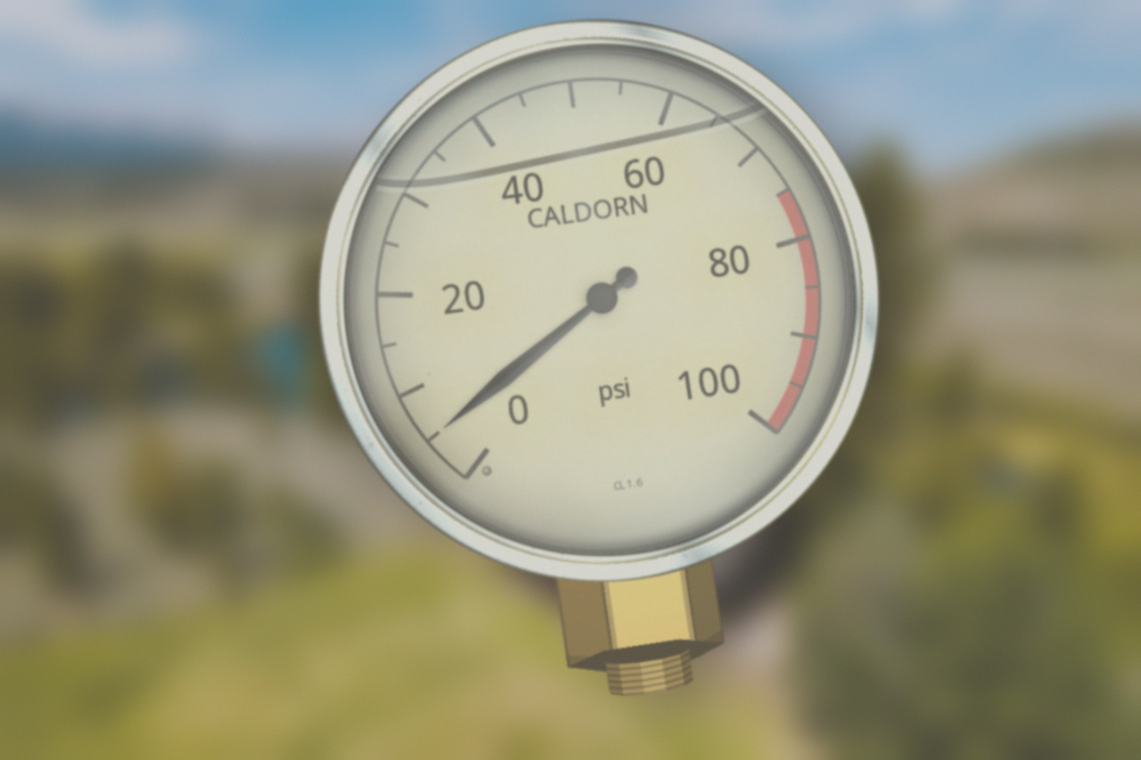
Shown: 5 (psi)
